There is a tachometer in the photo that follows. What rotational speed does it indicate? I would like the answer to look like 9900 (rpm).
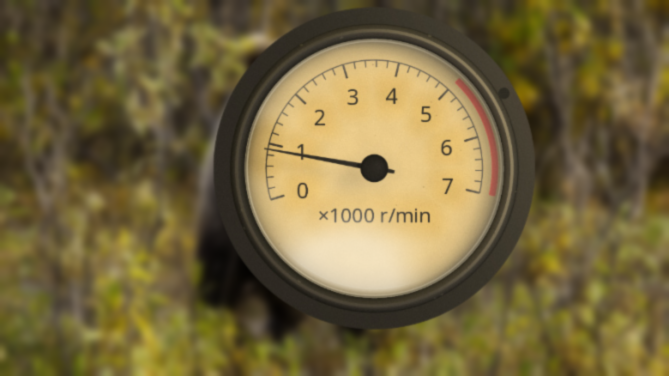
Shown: 900 (rpm)
